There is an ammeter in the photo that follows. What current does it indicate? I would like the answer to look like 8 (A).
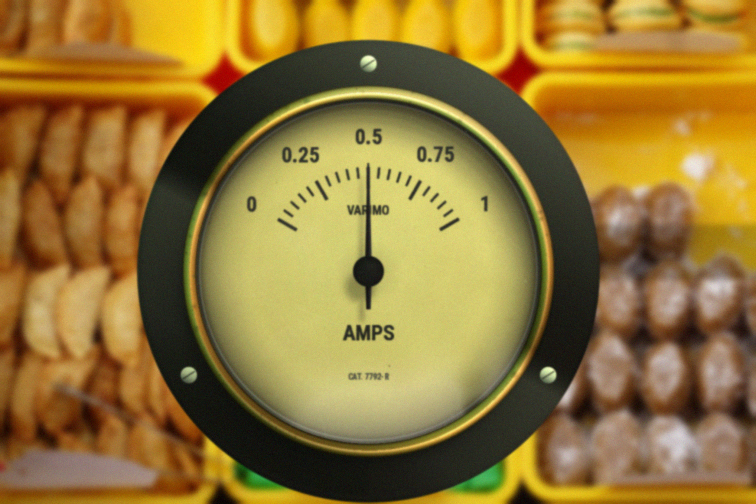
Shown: 0.5 (A)
